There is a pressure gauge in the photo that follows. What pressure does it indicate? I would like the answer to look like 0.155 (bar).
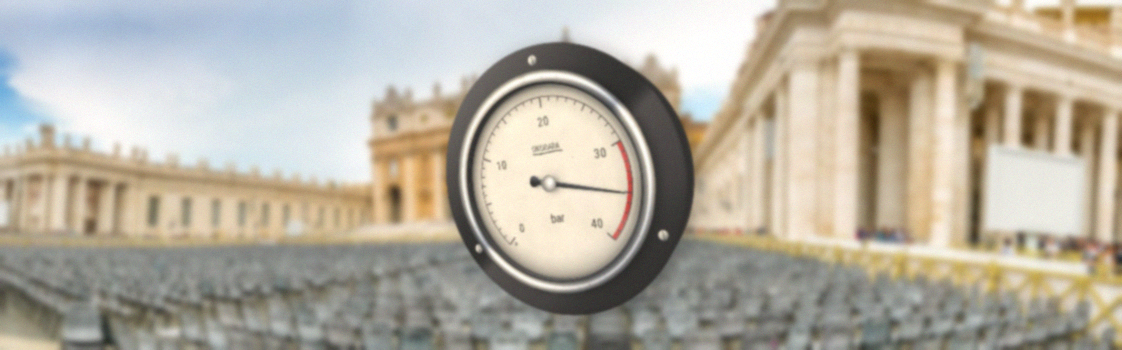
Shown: 35 (bar)
